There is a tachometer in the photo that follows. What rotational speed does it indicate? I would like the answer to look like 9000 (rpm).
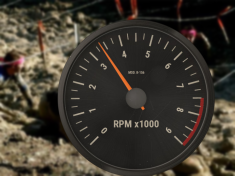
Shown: 3375 (rpm)
